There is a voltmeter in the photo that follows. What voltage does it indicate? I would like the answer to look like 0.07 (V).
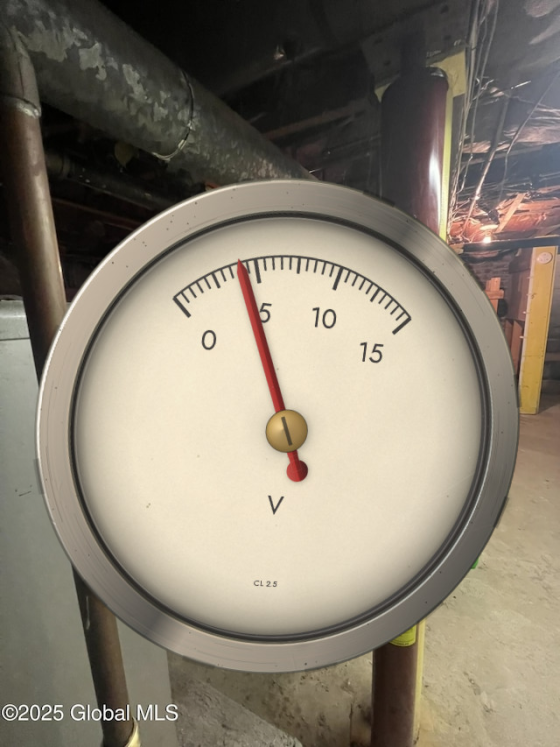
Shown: 4 (V)
